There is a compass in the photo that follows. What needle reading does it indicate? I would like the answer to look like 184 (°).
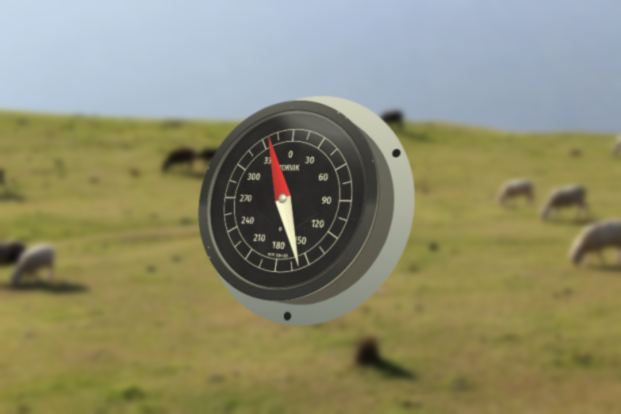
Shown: 337.5 (°)
